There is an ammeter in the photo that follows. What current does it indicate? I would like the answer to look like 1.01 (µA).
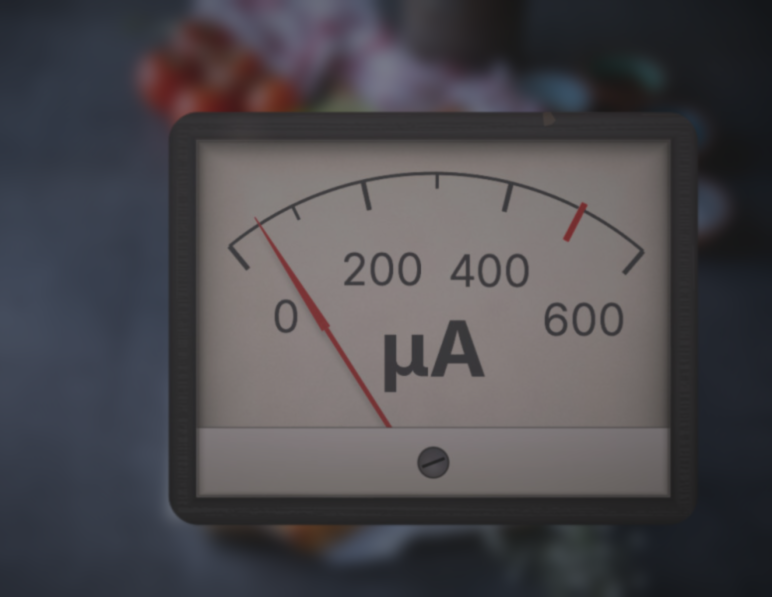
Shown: 50 (µA)
